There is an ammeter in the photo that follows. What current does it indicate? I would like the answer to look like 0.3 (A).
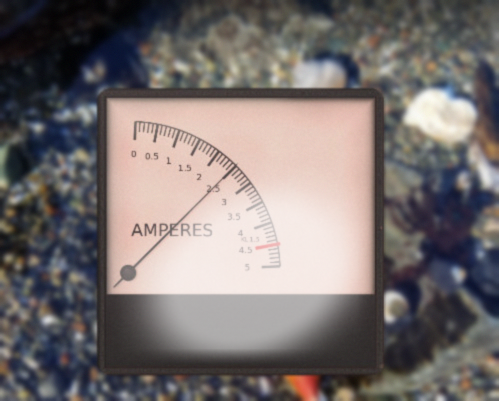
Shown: 2.5 (A)
